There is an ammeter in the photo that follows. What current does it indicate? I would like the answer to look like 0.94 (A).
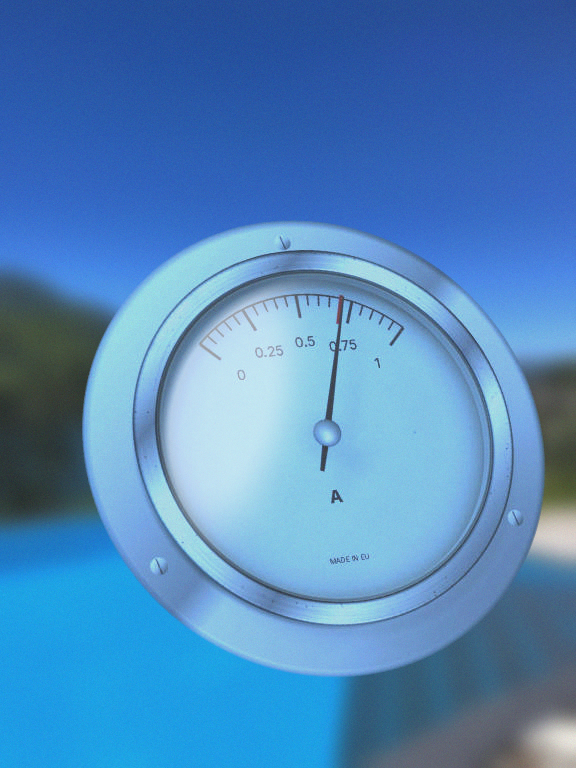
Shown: 0.7 (A)
